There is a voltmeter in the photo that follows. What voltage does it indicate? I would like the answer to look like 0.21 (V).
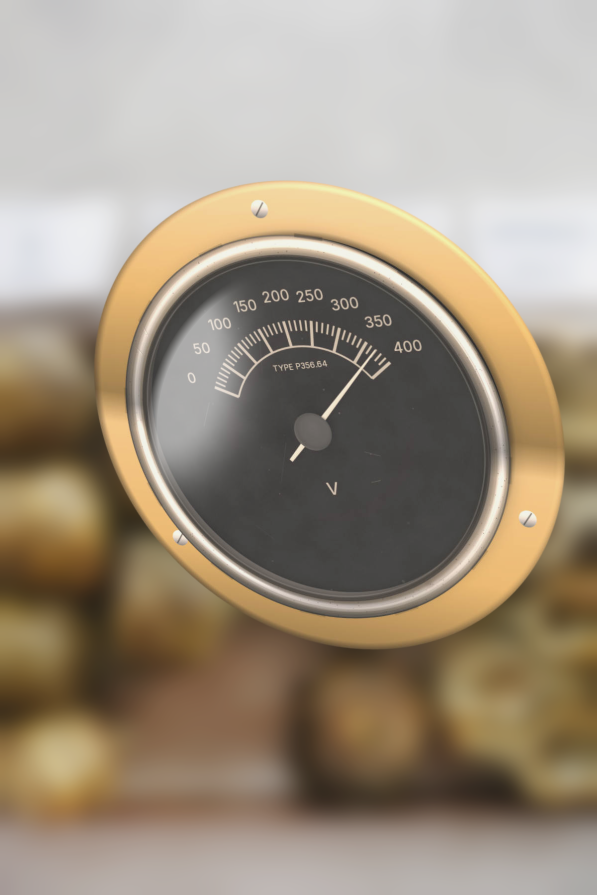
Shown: 370 (V)
